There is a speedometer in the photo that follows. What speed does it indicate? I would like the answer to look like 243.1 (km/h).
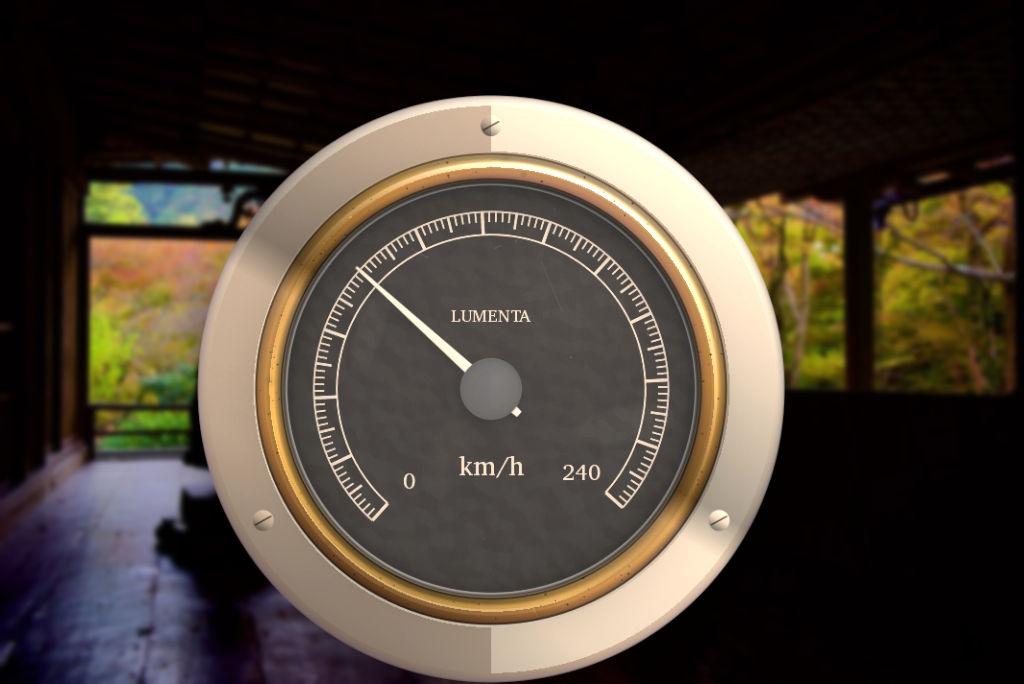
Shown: 80 (km/h)
